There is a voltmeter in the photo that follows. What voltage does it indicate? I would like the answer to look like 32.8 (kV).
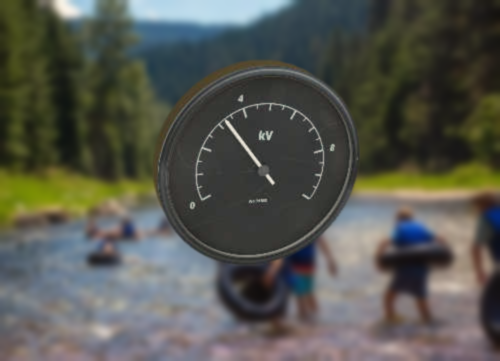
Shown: 3.25 (kV)
